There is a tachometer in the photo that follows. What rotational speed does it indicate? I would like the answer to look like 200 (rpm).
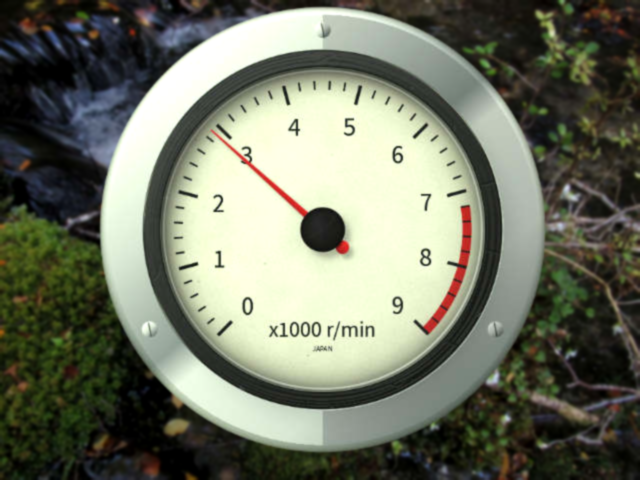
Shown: 2900 (rpm)
